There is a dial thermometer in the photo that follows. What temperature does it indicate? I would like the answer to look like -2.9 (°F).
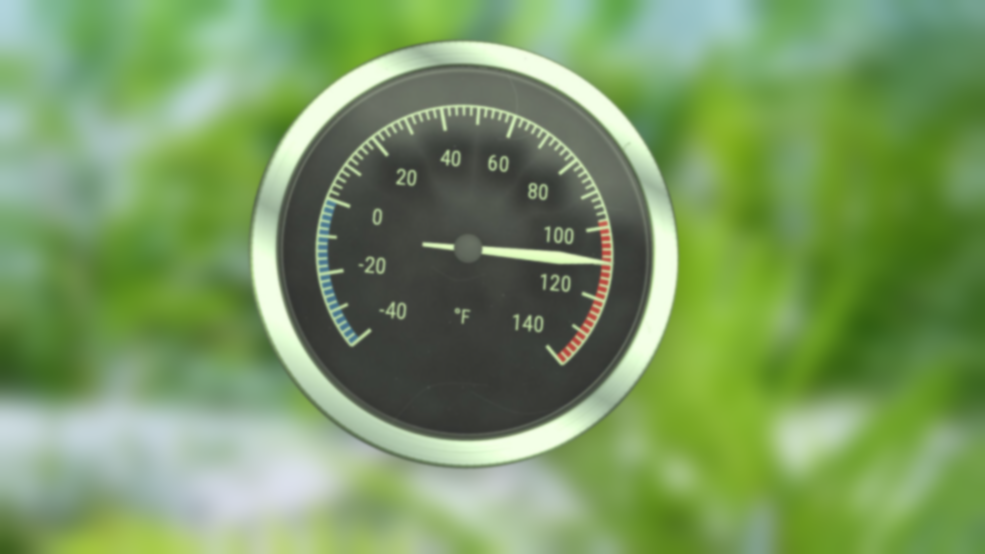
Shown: 110 (°F)
